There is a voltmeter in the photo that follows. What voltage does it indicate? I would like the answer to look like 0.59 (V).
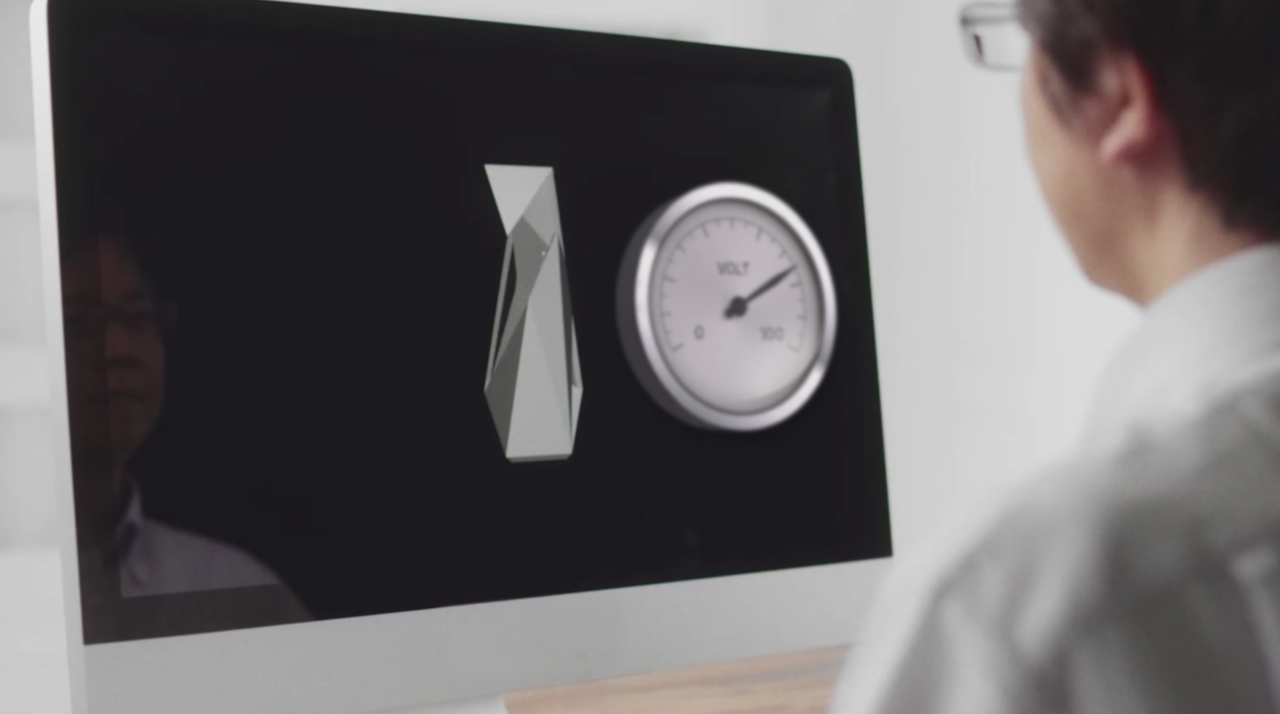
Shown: 75 (V)
